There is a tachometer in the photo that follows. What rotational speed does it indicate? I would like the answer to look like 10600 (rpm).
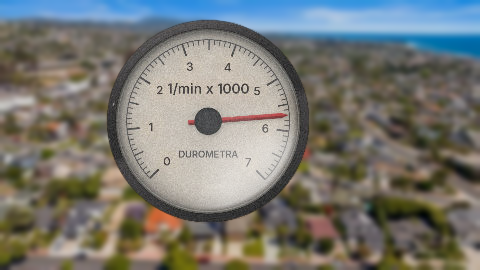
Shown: 5700 (rpm)
